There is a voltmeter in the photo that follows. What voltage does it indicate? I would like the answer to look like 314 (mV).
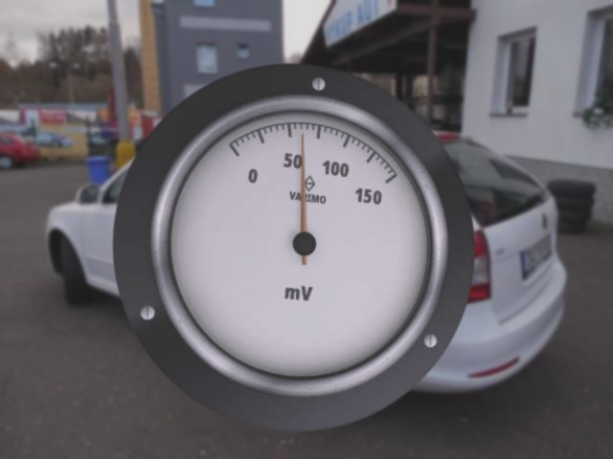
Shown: 60 (mV)
